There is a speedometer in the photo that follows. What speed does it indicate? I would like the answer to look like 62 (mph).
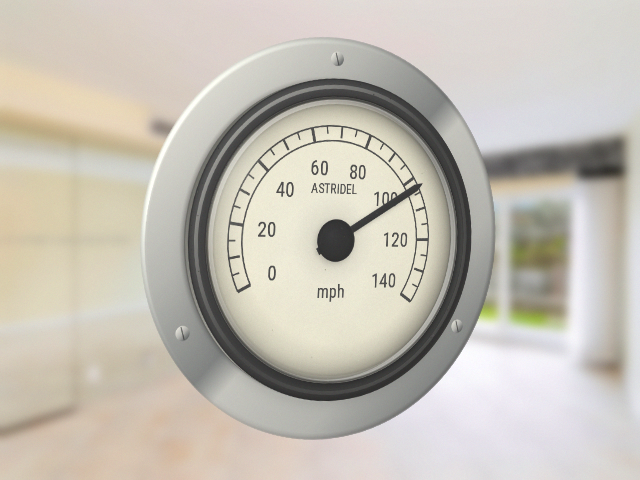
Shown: 102.5 (mph)
